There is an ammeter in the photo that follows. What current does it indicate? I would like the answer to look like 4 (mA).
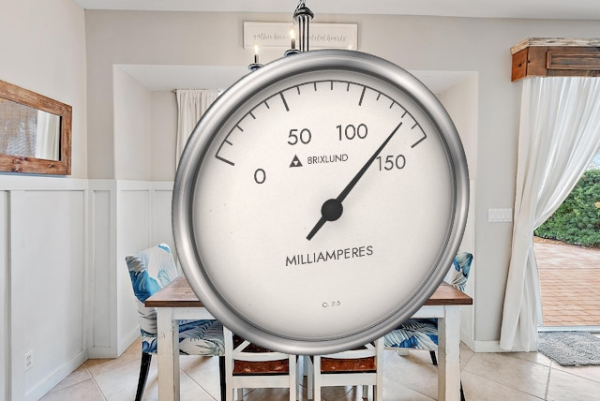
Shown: 130 (mA)
